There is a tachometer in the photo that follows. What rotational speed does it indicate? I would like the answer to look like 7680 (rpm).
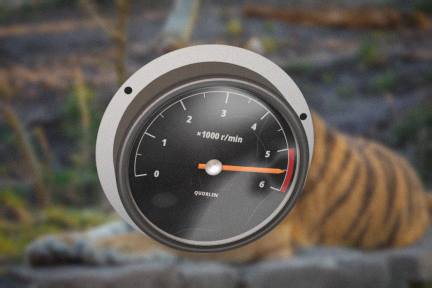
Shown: 5500 (rpm)
